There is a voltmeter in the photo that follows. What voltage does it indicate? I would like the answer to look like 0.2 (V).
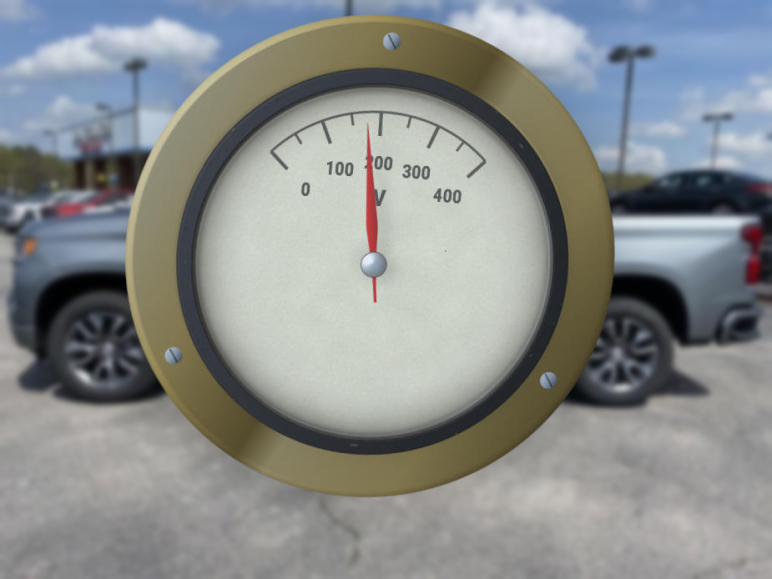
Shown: 175 (V)
